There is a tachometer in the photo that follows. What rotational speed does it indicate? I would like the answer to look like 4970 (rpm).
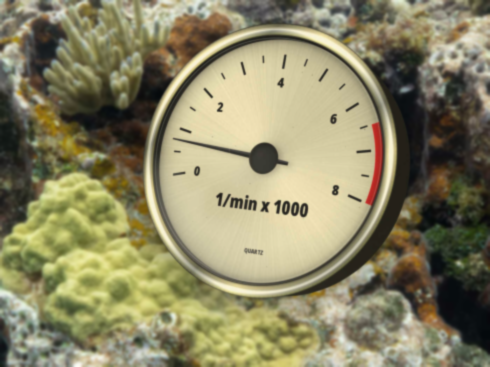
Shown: 750 (rpm)
